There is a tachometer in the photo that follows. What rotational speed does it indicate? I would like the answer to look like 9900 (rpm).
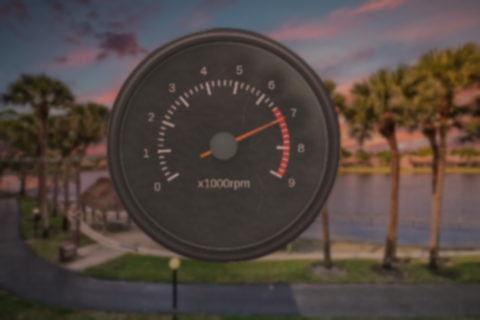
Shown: 7000 (rpm)
